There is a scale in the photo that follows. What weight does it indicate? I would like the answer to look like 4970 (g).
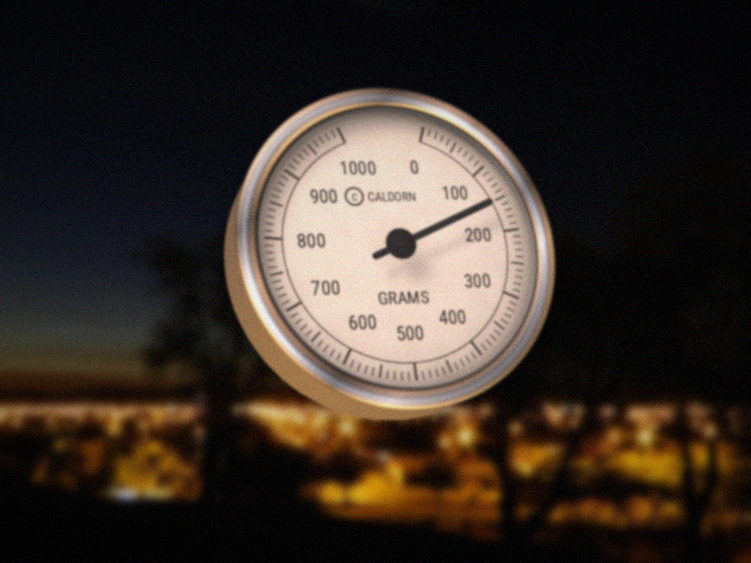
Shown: 150 (g)
